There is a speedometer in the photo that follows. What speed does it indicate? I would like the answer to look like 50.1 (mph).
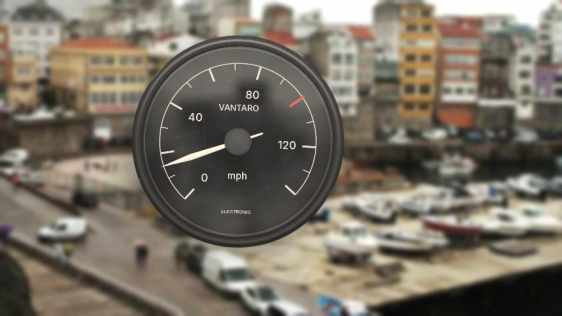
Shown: 15 (mph)
